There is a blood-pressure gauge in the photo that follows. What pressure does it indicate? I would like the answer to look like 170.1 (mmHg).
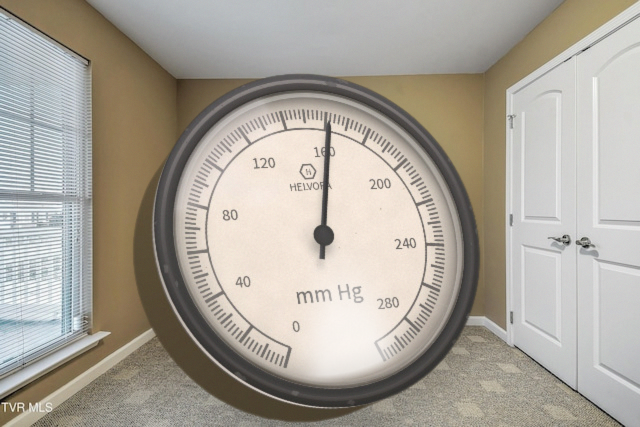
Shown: 160 (mmHg)
